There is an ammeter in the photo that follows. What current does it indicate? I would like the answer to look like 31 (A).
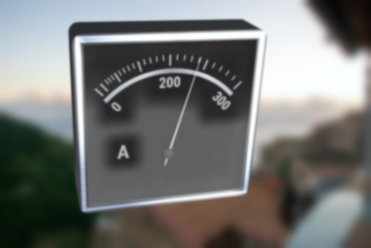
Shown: 240 (A)
